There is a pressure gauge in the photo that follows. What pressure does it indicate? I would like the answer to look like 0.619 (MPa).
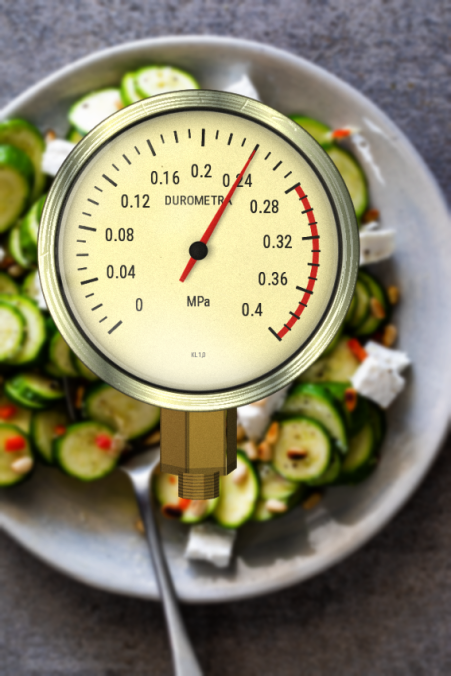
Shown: 0.24 (MPa)
